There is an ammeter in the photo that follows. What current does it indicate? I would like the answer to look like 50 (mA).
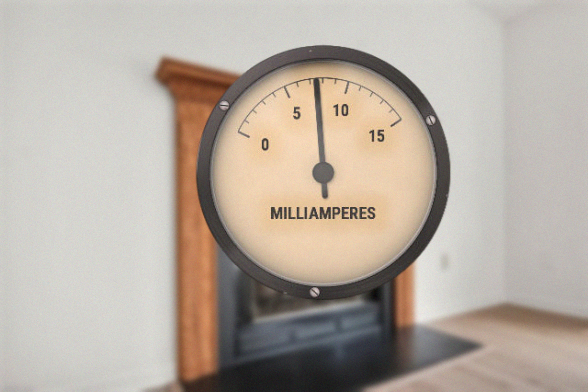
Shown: 7.5 (mA)
